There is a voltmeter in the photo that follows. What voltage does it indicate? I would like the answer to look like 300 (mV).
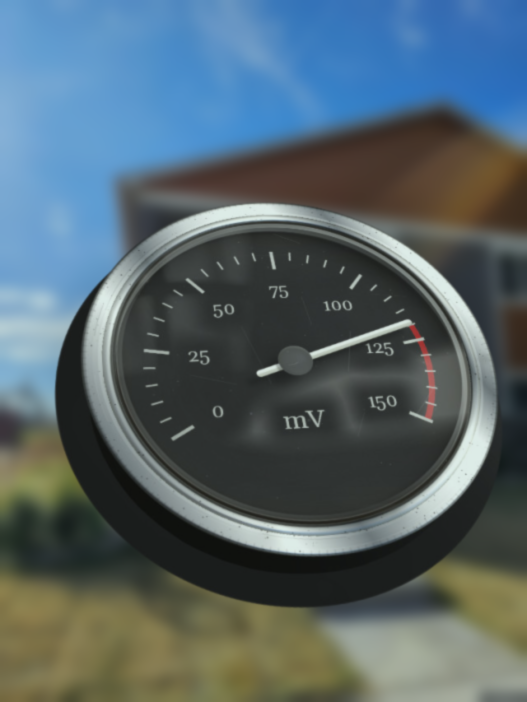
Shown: 120 (mV)
